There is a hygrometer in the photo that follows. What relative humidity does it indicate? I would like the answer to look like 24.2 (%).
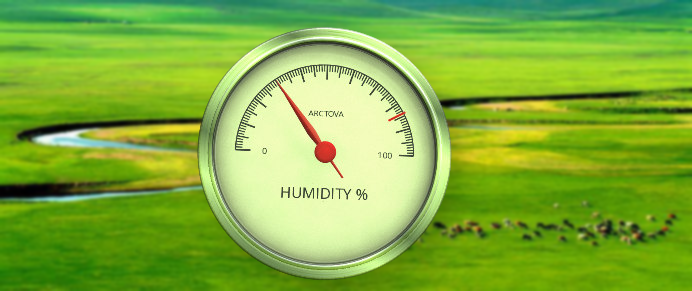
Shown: 30 (%)
